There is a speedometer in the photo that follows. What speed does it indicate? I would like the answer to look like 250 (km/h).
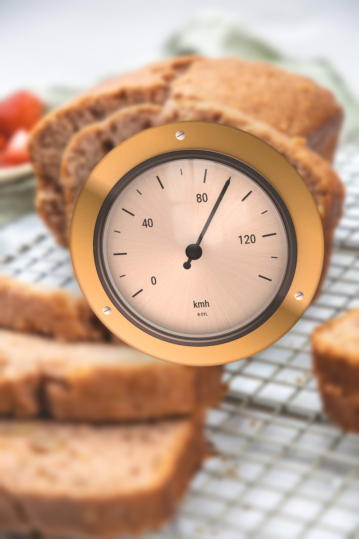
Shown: 90 (km/h)
